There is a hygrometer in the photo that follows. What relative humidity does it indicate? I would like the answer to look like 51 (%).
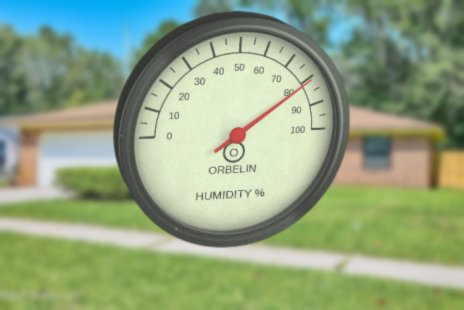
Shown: 80 (%)
